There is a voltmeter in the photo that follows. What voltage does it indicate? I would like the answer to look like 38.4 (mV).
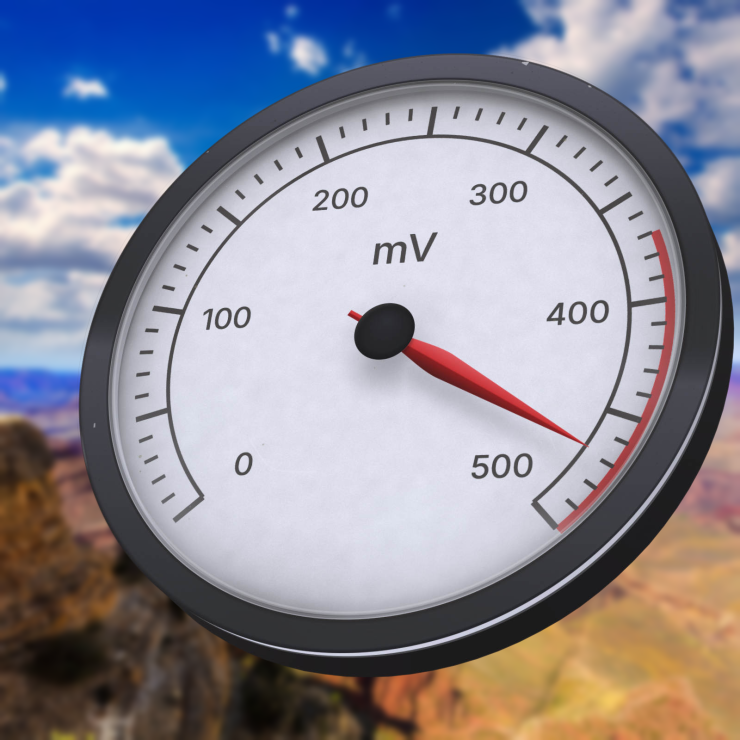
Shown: 470 (mV)
